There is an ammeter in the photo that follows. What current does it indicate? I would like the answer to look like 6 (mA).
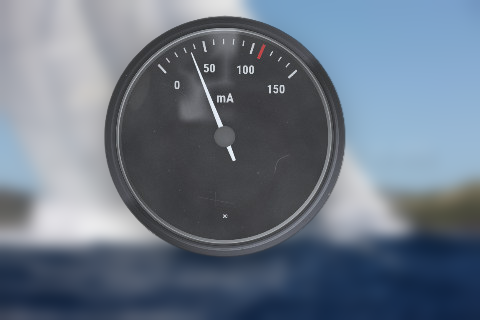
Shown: 35 (mA)
